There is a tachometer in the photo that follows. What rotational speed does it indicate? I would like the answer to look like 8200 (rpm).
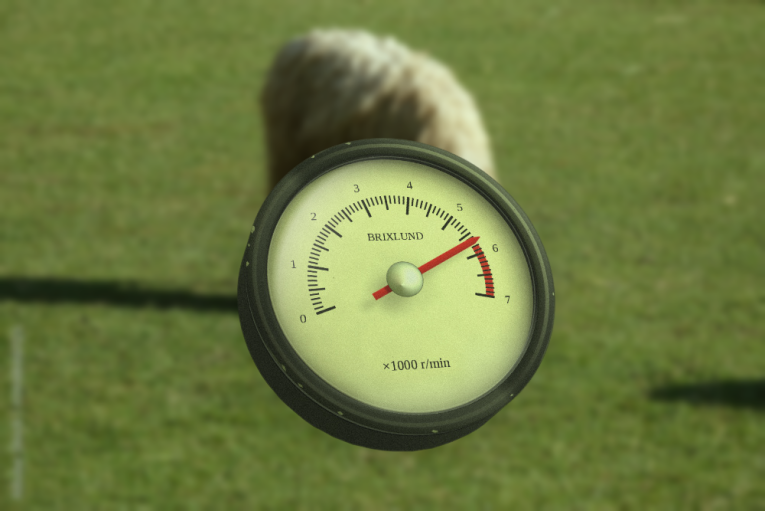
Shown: 5700 (rpm)
